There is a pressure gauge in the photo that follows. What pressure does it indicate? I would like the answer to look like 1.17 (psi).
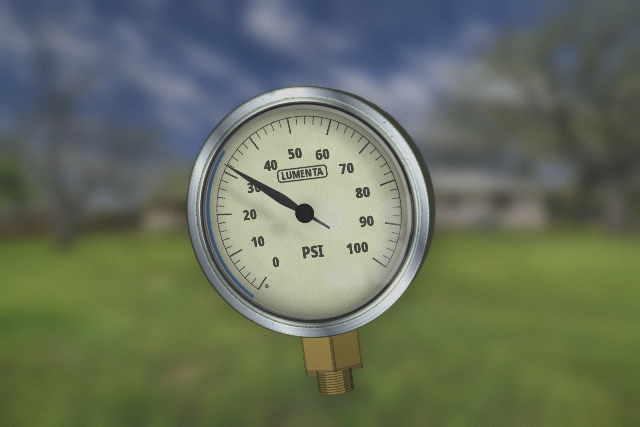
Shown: 32 (psi)
